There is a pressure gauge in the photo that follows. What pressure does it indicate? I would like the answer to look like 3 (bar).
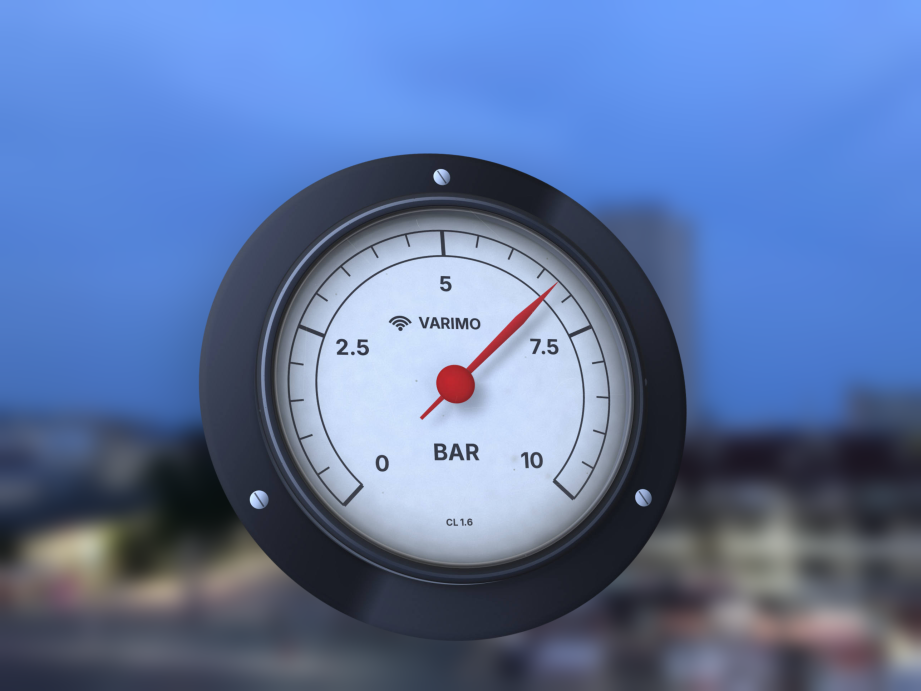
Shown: 6.75 (bar)
